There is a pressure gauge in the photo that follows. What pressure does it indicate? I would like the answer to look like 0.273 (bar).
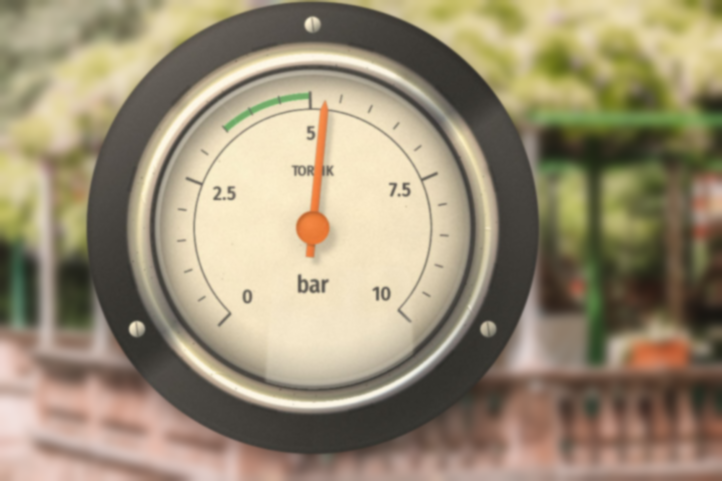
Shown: 5.25 (bar)
